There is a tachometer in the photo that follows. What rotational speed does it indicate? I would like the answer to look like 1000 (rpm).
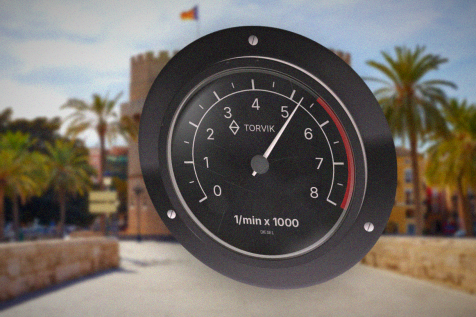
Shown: 5250 (rpm)
